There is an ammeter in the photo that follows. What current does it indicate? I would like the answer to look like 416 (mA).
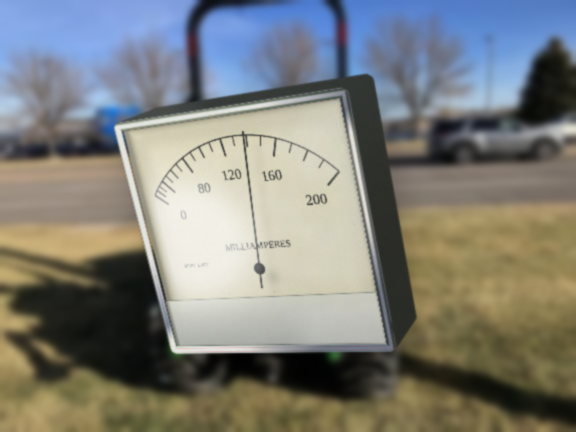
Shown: 140 (mA)
